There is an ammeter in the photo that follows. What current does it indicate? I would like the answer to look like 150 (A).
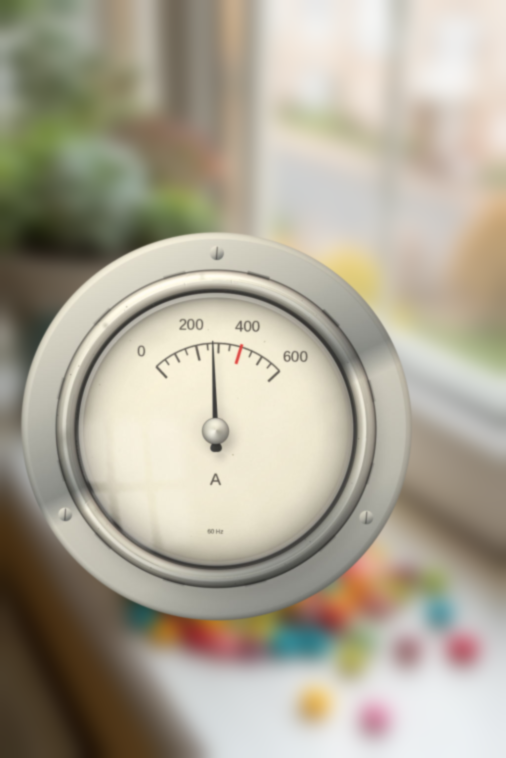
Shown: 275 (A)
